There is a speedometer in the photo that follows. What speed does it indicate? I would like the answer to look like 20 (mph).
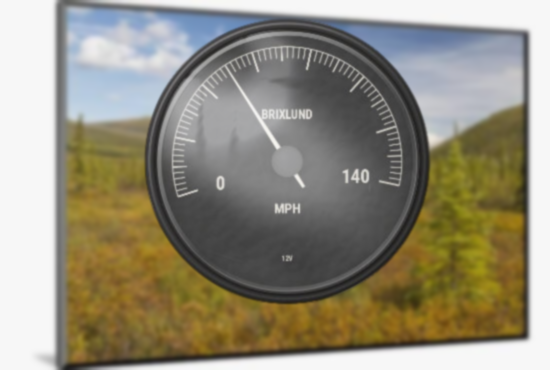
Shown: 50 (mph)
